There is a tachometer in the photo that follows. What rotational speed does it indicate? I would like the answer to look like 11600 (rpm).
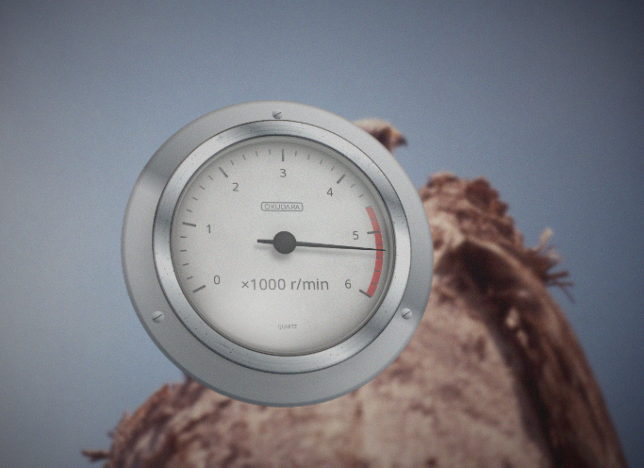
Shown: 5300 (rpm)
